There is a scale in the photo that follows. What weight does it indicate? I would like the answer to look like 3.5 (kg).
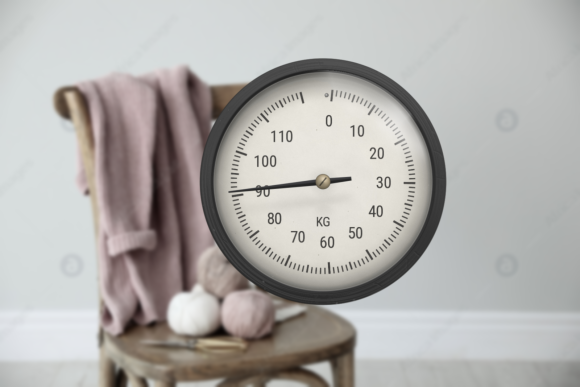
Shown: 91 (kg)
